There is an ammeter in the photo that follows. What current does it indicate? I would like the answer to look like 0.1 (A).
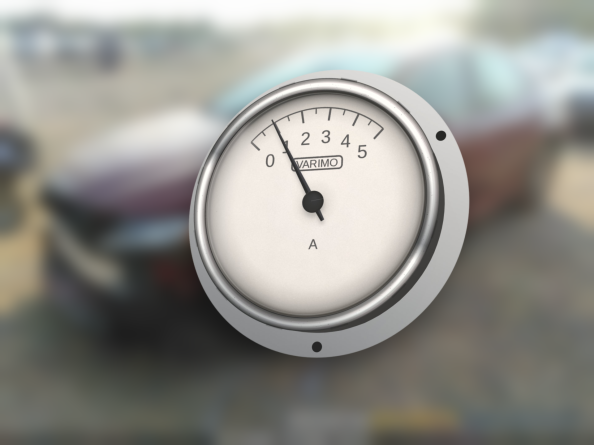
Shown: 1 (A)
